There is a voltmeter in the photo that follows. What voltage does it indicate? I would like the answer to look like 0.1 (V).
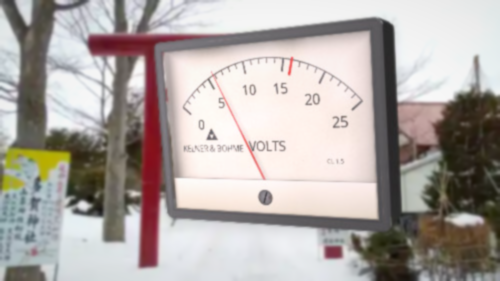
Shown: 6 (V)
